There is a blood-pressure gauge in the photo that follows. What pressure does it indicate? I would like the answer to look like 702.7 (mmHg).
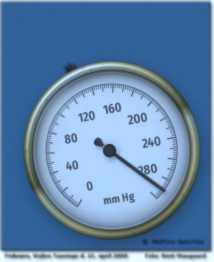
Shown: 290 (mmHg)
